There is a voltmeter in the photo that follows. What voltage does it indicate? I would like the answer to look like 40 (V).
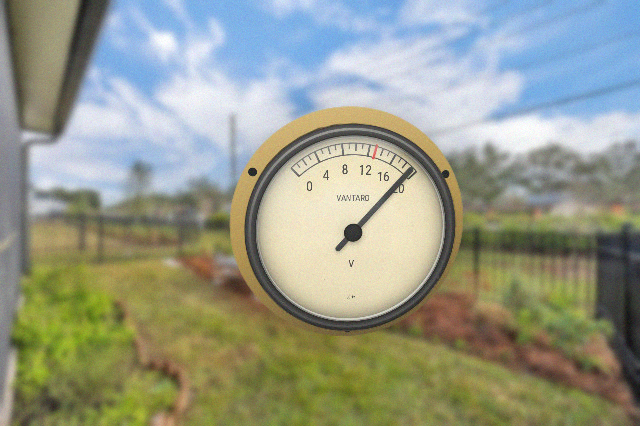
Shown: 19 (V)
